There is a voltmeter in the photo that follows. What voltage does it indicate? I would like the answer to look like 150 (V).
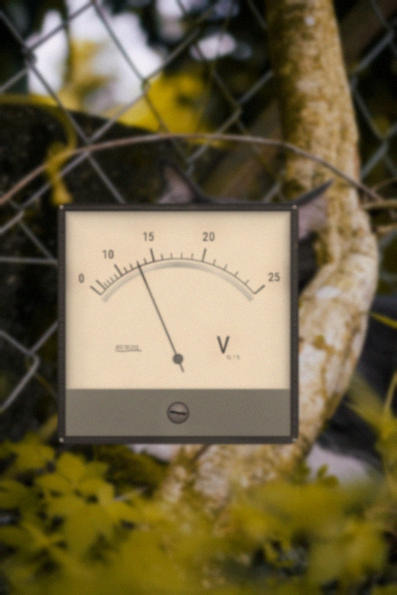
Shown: 13 (V)
